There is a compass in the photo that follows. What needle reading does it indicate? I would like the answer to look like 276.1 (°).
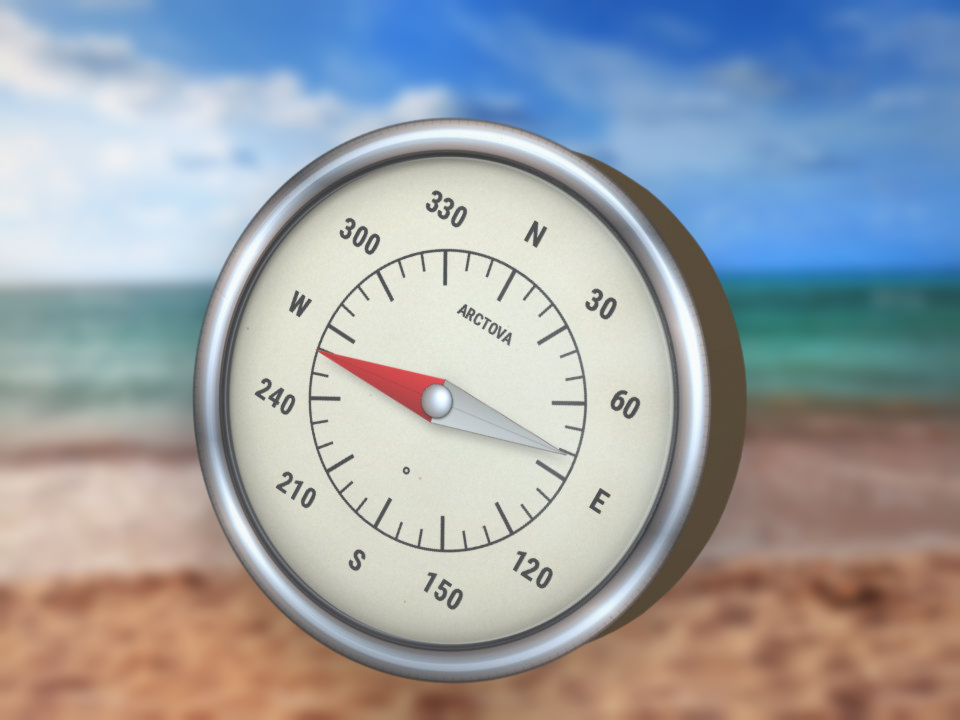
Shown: 260 (°)
